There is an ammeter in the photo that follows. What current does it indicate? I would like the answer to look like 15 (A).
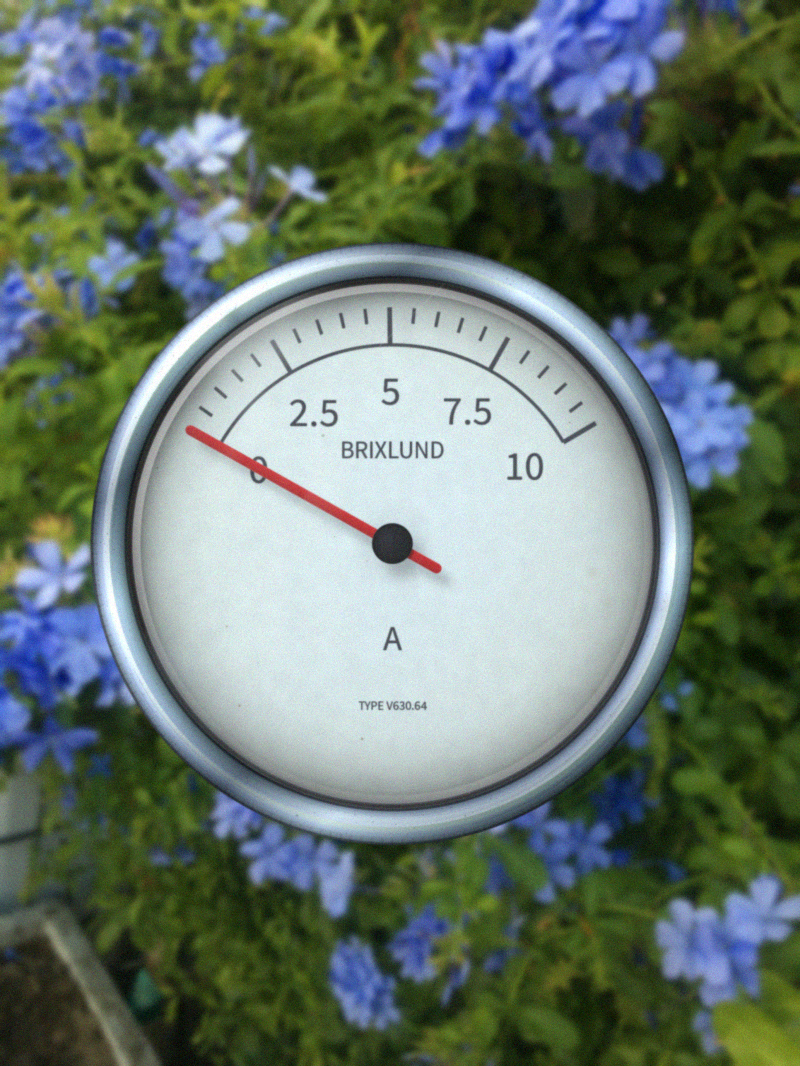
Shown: 0 (A)
